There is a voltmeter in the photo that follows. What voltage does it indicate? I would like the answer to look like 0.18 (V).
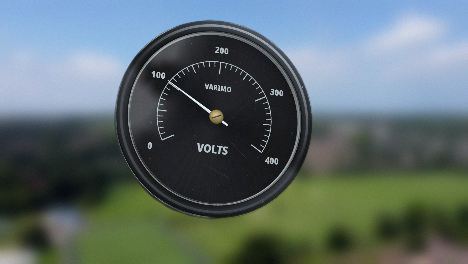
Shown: 100 (V)
